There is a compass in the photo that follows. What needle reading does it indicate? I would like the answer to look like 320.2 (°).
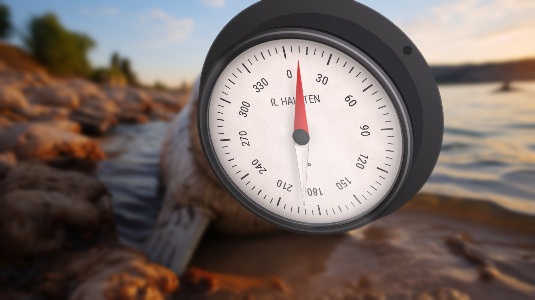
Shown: 10 (°)
